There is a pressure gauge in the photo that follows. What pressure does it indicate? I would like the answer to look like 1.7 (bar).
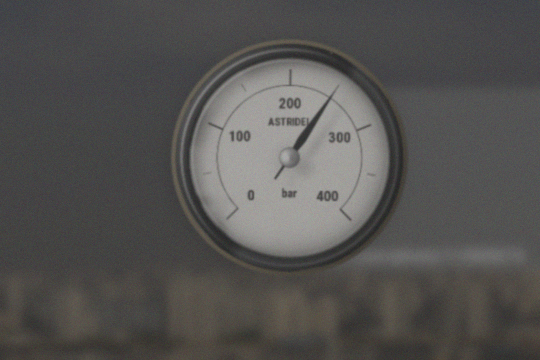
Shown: 250 (bar)
